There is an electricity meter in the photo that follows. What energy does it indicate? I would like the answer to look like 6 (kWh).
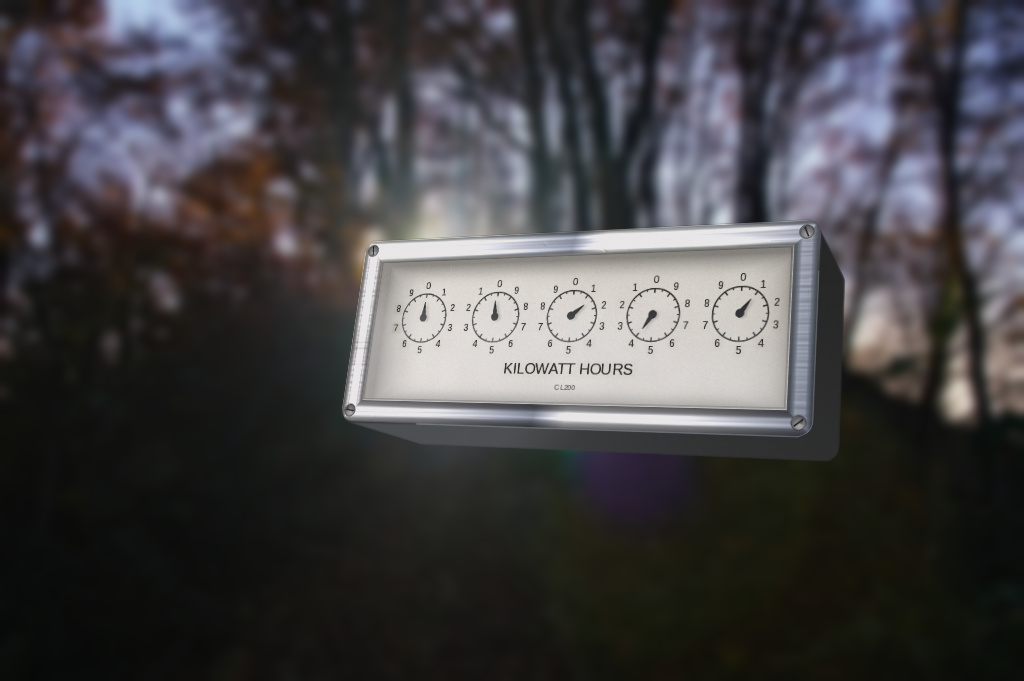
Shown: 141 (kWh)
